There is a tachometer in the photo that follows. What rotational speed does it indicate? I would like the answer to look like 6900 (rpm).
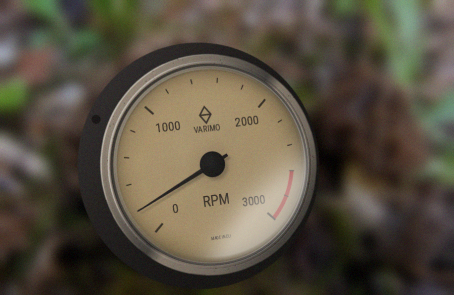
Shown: 200 (rpm)
